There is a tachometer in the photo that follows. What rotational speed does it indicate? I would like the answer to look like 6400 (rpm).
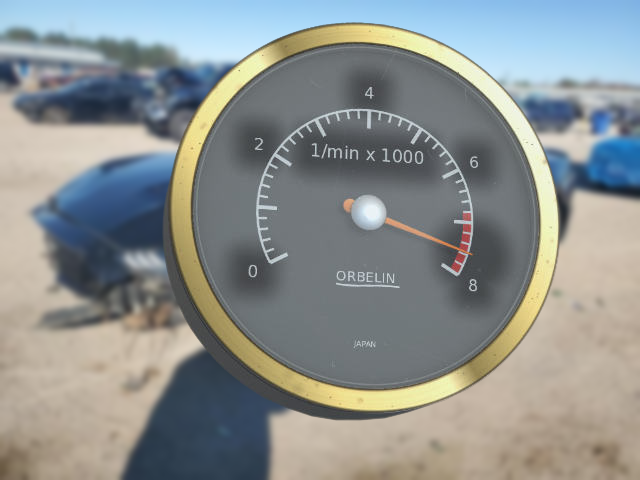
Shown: 7600 (rpm)
